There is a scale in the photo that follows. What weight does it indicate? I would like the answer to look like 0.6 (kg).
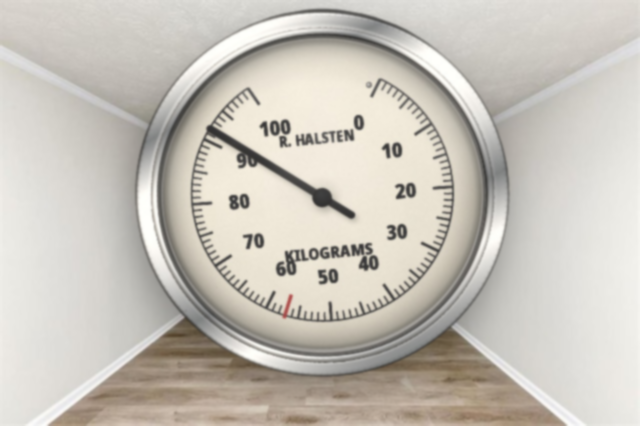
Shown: 92 (kg)
